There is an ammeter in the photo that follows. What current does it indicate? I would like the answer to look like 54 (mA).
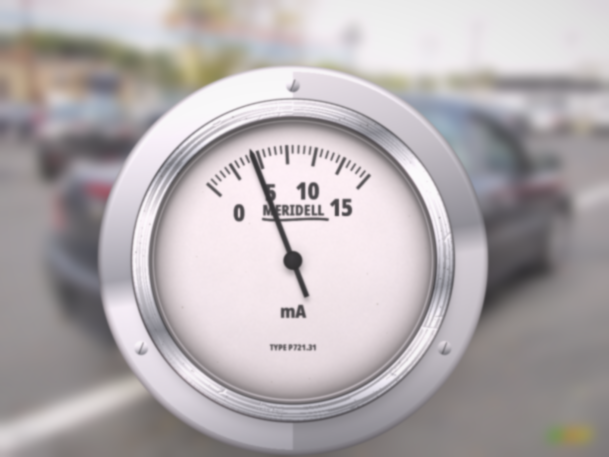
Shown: 4.5 (mA)
